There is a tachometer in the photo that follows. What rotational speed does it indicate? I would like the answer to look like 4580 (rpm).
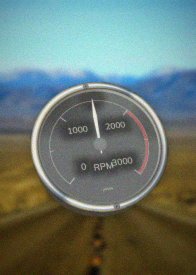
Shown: 1500 (rpm)
